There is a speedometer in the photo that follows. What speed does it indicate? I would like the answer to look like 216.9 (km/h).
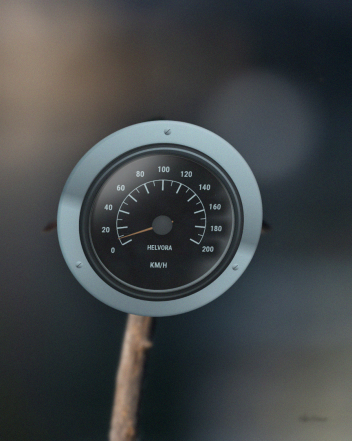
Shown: 10 (km/h)
